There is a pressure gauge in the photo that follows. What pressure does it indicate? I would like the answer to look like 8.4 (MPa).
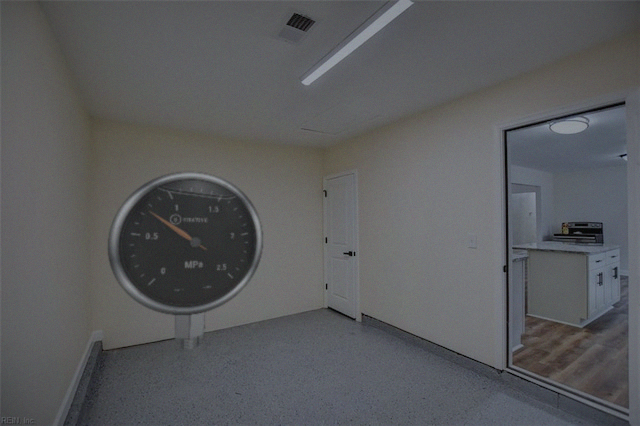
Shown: 0.75 (MPa)
